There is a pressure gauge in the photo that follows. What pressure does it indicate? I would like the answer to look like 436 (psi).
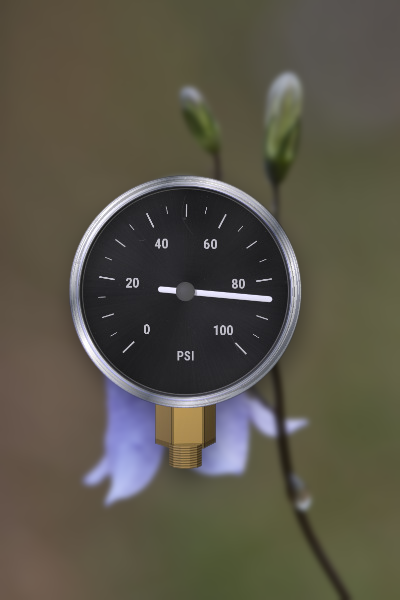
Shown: 85 (psi)
